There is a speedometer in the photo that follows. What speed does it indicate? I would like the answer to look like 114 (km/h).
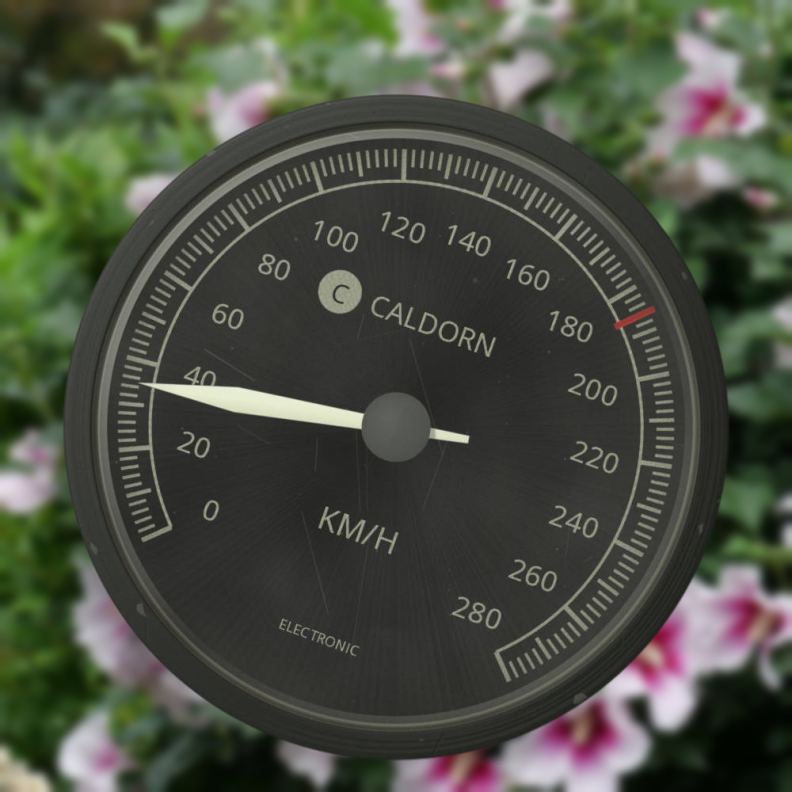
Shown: 35 (km/h)
